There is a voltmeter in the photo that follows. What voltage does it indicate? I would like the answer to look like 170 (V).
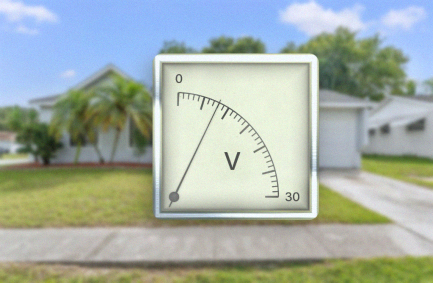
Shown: 8 (V)
